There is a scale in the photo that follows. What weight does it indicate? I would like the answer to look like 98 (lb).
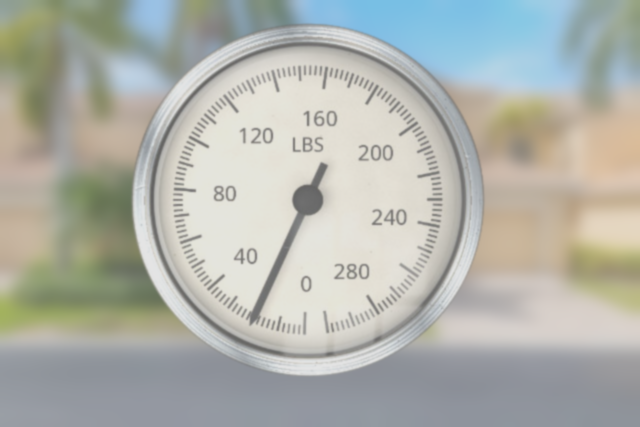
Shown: 20 (lb)
